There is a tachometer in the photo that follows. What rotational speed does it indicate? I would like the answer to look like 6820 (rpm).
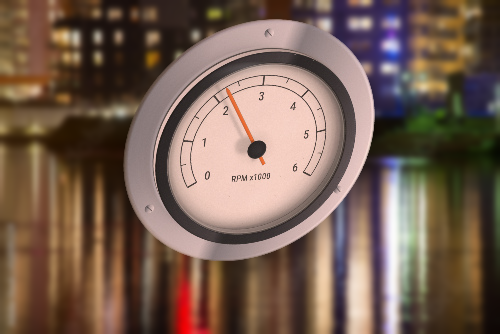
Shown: 2250 (rpm)
